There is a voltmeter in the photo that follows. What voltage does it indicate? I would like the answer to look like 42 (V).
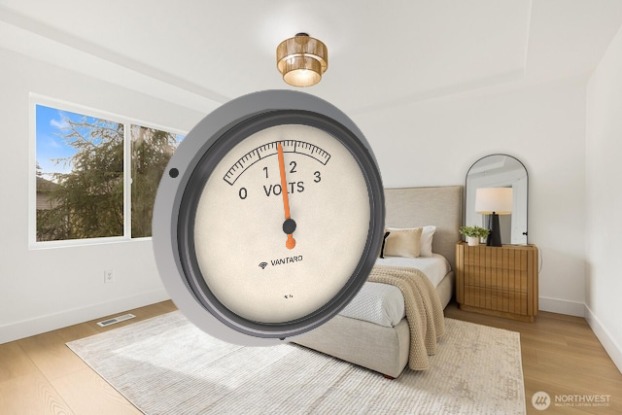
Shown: 1.5 (V)
